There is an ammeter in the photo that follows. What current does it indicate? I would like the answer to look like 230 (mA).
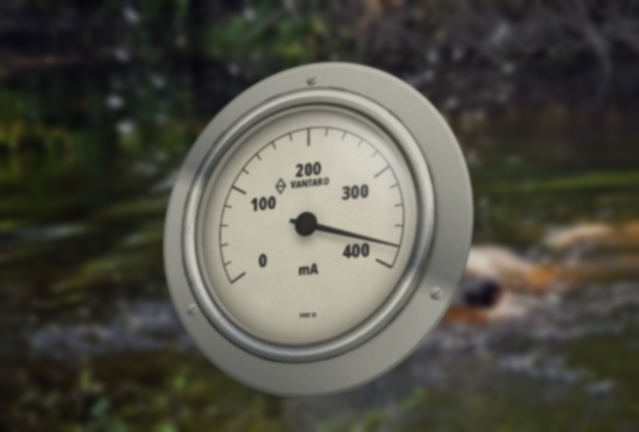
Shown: 380 (mA)
